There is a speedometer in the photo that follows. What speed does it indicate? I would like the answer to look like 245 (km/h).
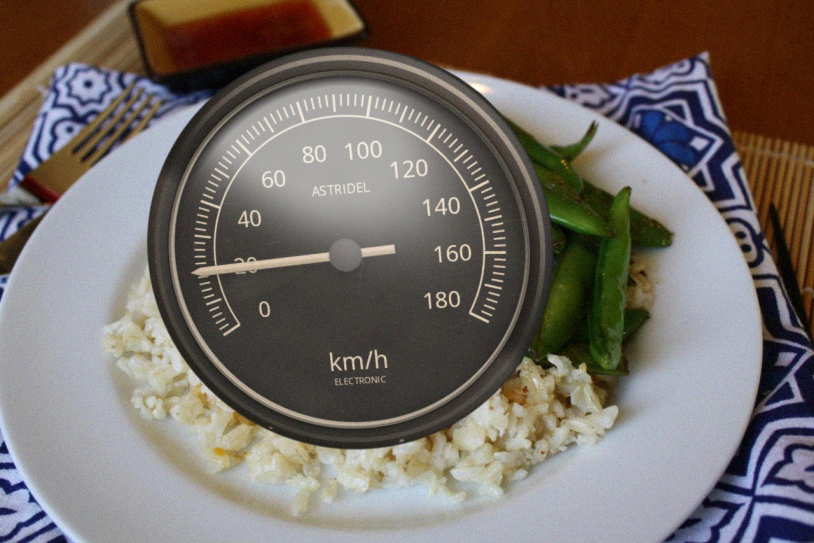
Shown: 20 (km/h)
